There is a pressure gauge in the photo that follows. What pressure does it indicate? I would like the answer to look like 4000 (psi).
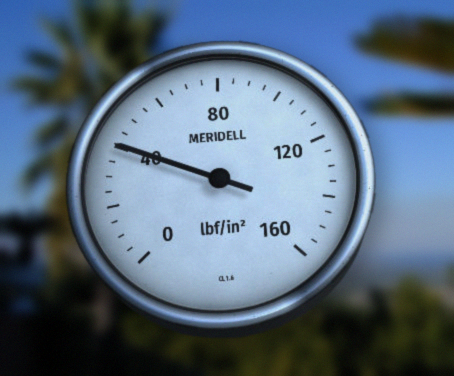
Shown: 40 (psi)
